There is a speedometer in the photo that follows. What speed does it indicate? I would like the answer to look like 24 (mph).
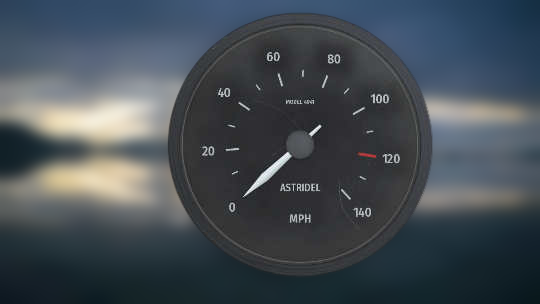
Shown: 0 (mph)
